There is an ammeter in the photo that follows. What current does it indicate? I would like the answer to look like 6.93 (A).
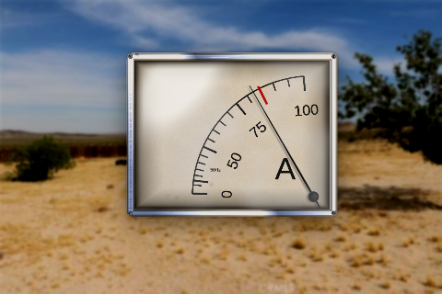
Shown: 82.5 (A)
